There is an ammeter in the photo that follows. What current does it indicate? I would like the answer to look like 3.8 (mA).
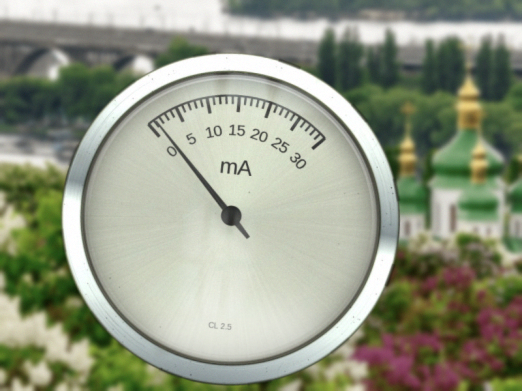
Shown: 1 (mA)
